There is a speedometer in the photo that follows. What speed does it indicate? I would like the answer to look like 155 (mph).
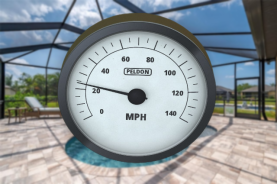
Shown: 25 (mph)
